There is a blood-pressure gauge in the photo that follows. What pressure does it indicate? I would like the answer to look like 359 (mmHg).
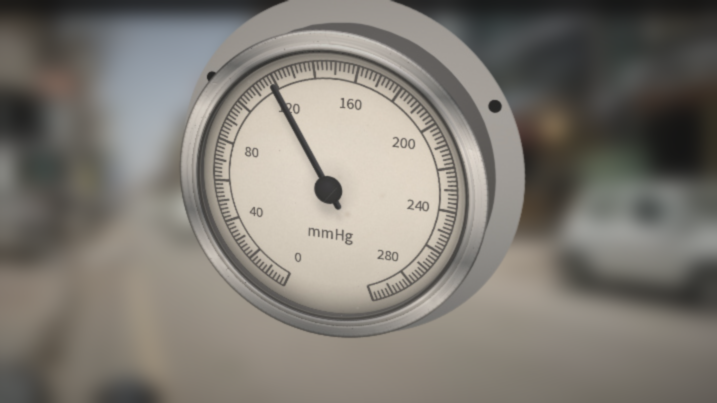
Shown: 120 (mmHg)
